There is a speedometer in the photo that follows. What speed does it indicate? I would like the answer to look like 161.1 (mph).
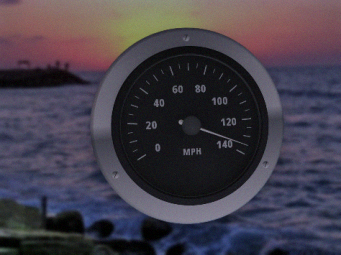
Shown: 135 (mph)
